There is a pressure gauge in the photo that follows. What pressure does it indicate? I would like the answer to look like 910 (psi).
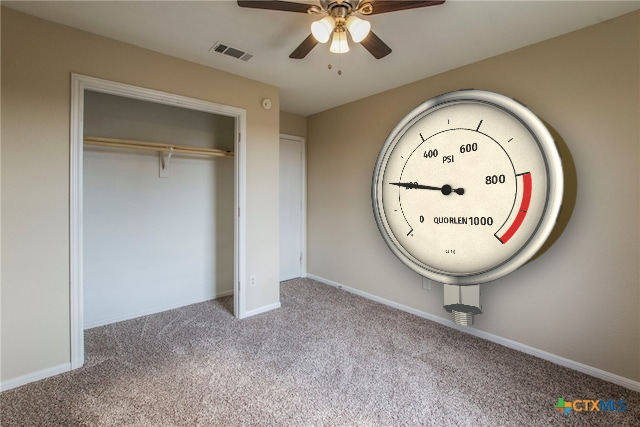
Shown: 200 (psi)
